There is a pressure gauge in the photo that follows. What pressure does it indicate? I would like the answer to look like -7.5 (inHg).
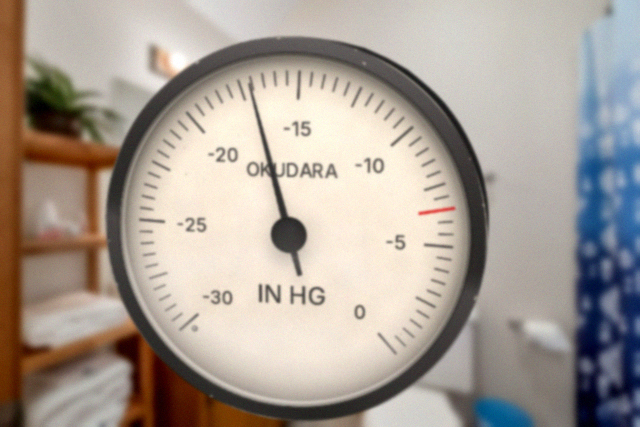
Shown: -17 (inHg)
